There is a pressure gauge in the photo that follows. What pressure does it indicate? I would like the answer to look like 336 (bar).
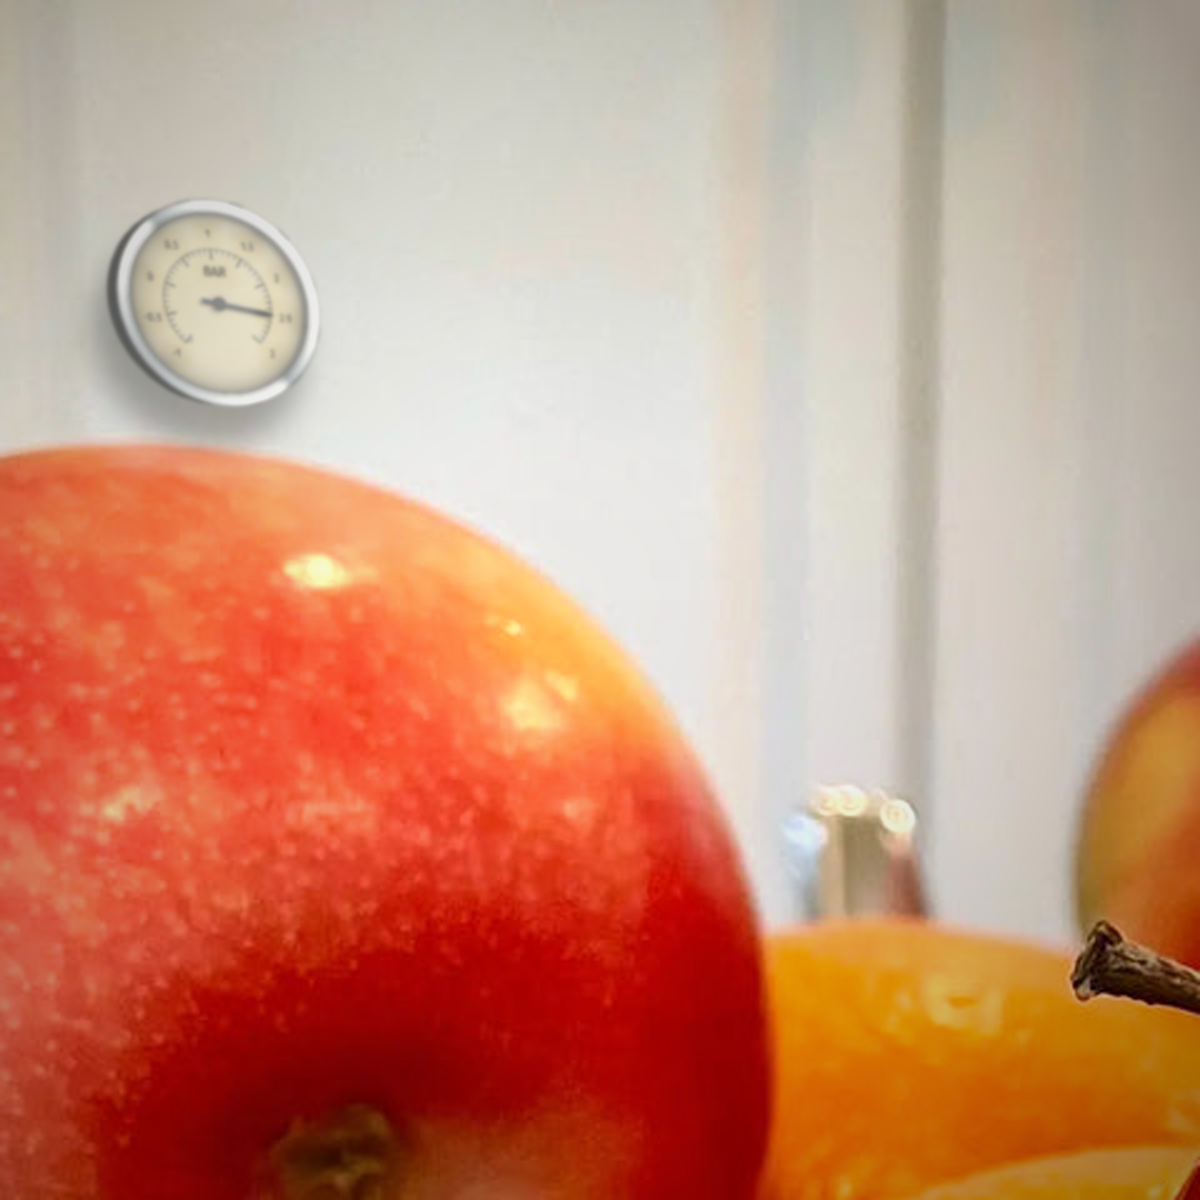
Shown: 2.5 (bar)
